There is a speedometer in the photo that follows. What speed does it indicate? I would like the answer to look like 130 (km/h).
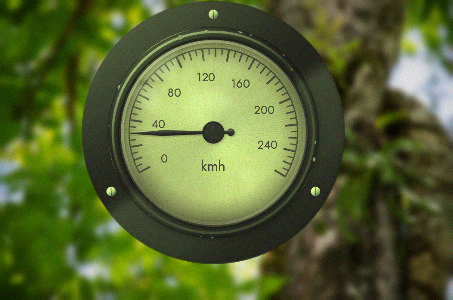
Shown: 30 (km/h)
